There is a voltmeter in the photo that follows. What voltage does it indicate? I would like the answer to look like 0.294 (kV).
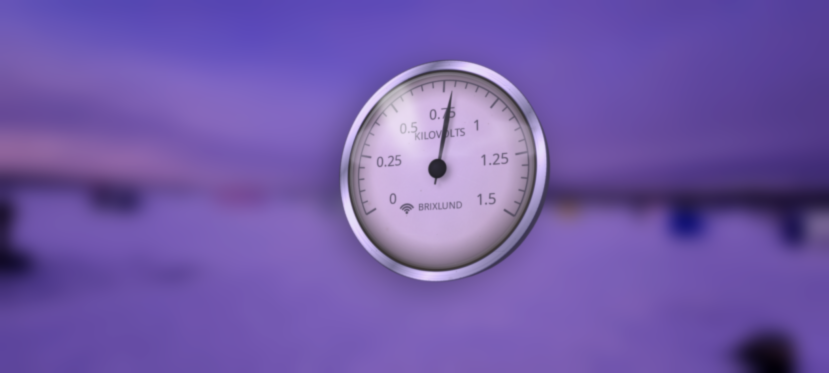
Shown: 0.8 (kV)
